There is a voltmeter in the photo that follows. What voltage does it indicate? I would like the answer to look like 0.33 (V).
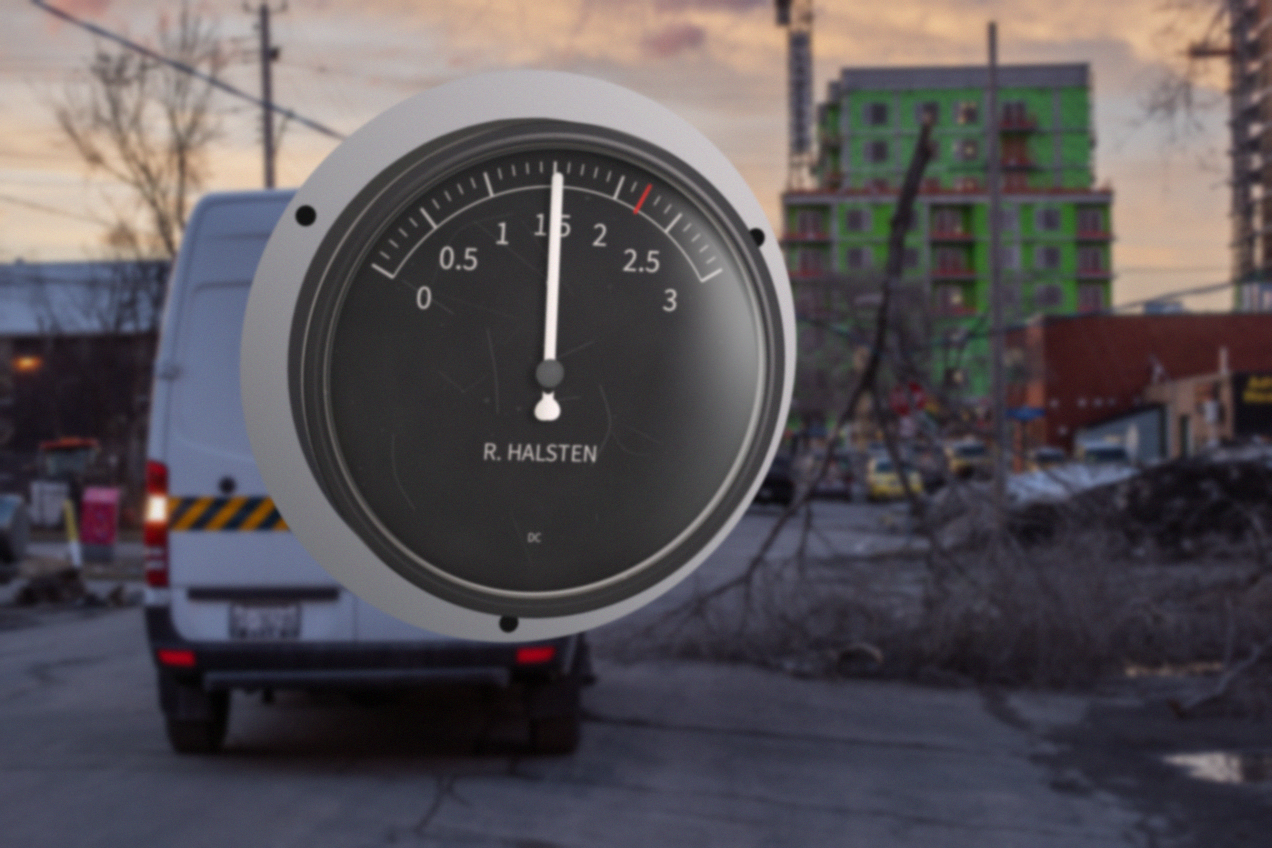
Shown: 1.5 (V)
